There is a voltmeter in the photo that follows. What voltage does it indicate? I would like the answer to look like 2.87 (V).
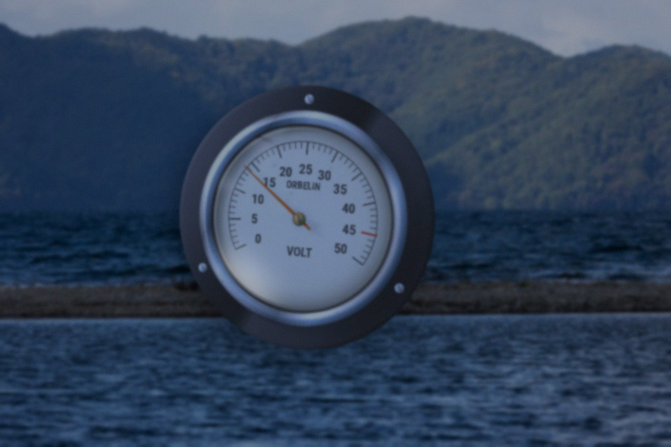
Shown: 14 (V)
